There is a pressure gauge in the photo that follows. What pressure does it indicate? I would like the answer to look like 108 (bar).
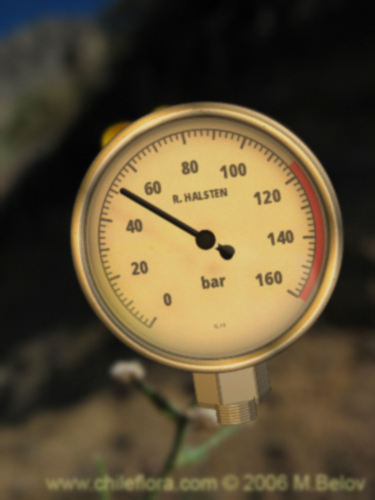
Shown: 52 (bar)
